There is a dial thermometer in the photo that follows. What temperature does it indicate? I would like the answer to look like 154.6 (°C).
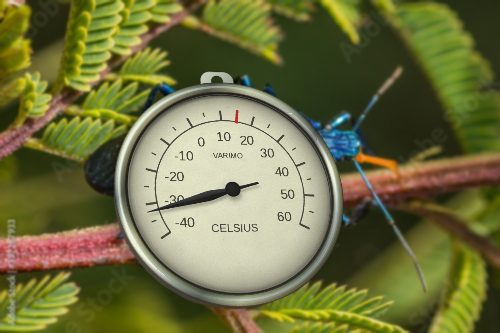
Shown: -32.5 (°C)
